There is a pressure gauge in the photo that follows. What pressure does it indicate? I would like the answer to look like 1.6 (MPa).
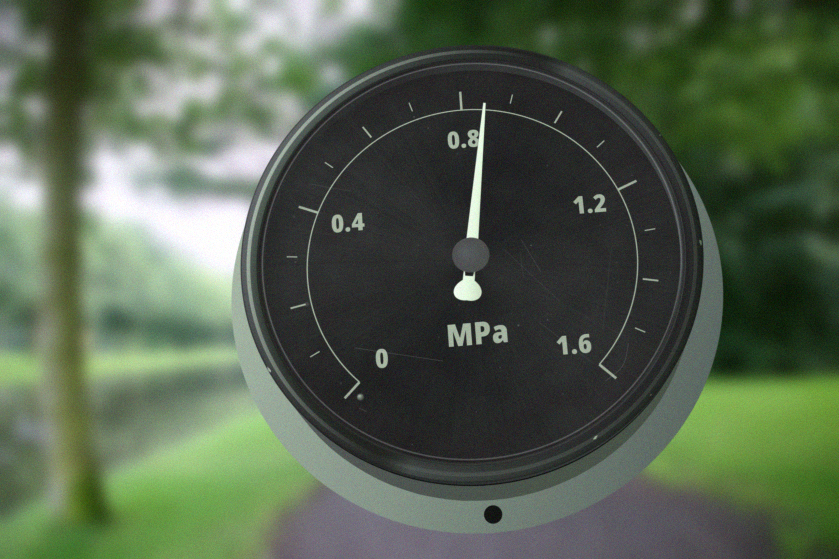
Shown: 0.85 (MPa)
